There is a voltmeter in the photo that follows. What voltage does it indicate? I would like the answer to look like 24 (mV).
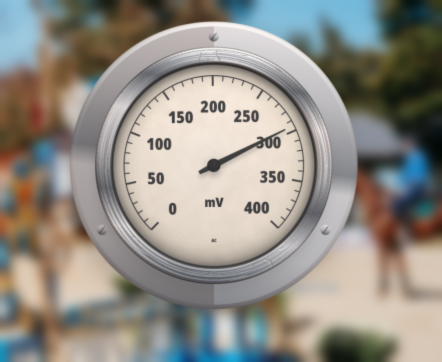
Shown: 295 (mV)
